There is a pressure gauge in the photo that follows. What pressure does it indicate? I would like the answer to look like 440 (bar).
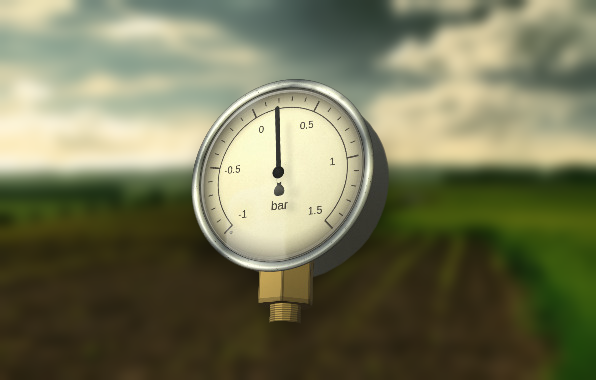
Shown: 0.2 (bar)
